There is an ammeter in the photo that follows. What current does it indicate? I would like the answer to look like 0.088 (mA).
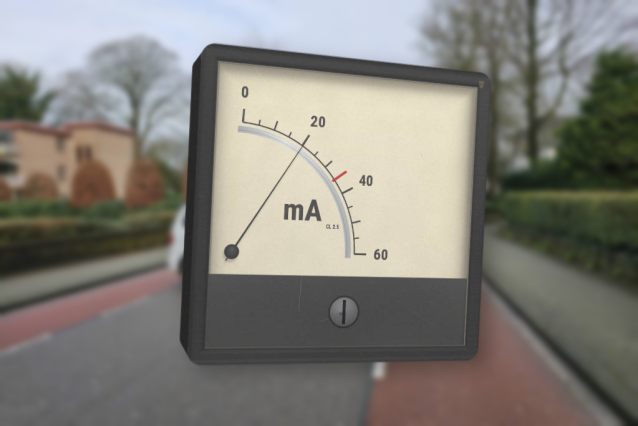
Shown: 20 (mA)
